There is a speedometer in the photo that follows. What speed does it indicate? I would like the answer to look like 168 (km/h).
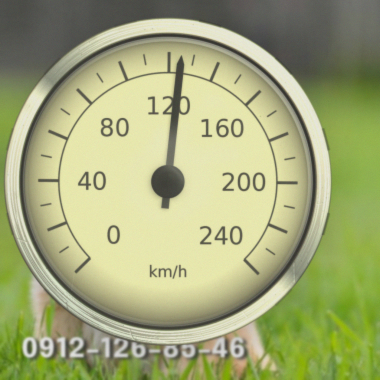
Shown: 125 (km/h)
